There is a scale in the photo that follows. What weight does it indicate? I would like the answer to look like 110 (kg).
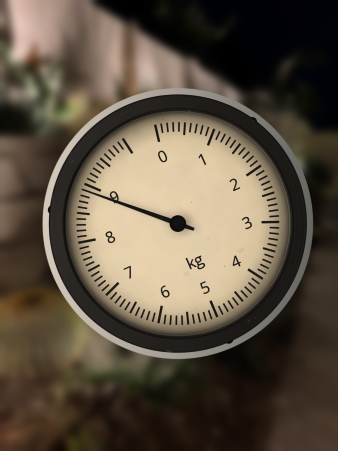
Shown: 8.9 (kg)
